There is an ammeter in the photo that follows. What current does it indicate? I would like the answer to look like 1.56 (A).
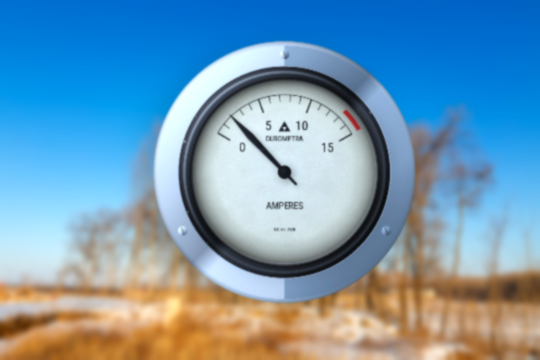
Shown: 2 (A)
